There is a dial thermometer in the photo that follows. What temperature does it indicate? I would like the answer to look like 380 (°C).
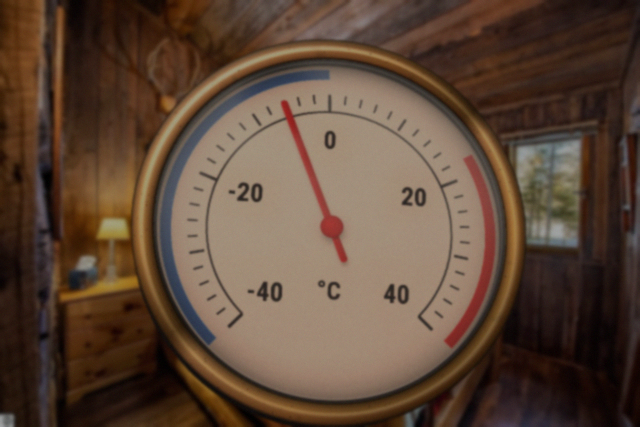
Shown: -6 (°C)
